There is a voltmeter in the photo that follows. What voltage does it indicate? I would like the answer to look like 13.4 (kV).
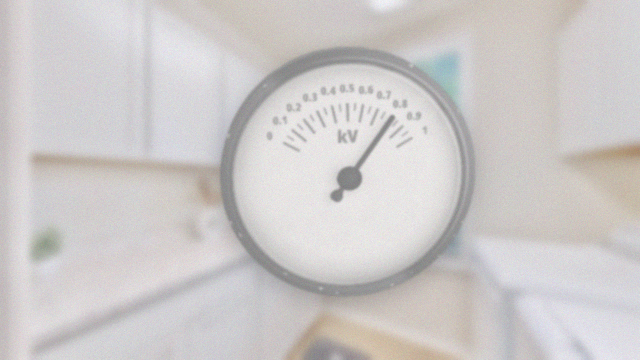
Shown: 0.8 (kV)
